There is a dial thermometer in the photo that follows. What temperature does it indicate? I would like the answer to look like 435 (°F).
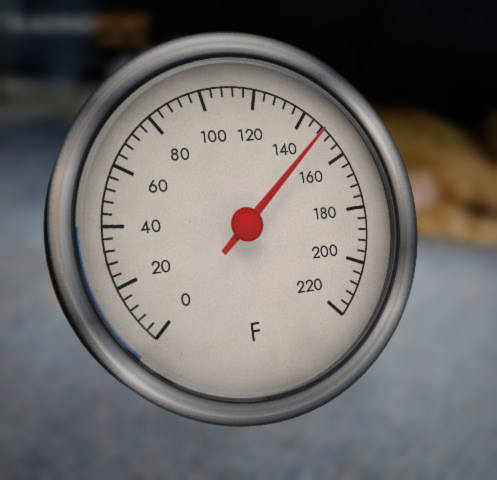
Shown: 148 (°F)
